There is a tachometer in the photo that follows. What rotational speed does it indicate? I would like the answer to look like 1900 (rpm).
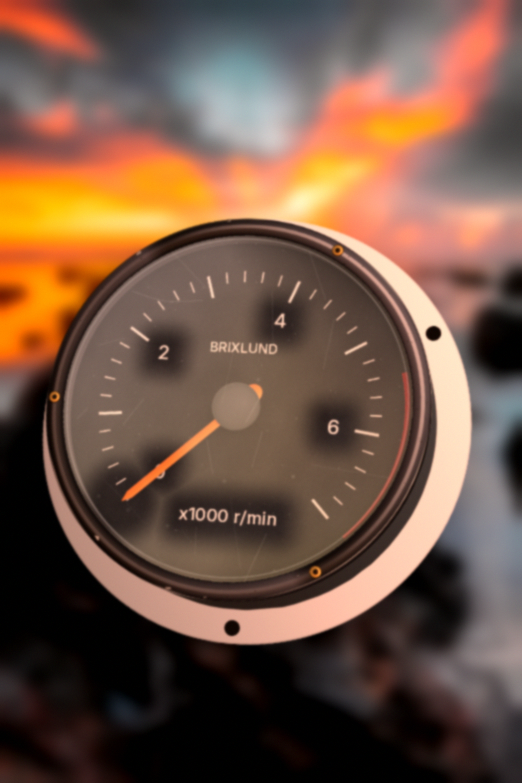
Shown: 0 (rpm)
